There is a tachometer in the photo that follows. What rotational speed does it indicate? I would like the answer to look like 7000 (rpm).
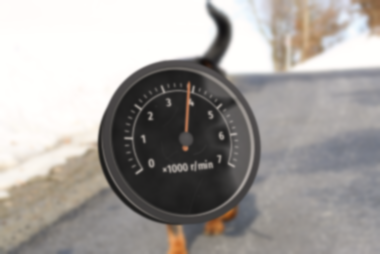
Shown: 3800 (rpm)
